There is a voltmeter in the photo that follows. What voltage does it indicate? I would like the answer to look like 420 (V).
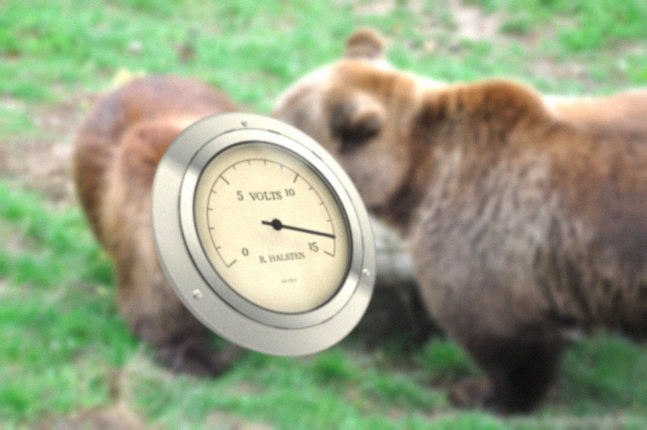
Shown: 14 (V)
